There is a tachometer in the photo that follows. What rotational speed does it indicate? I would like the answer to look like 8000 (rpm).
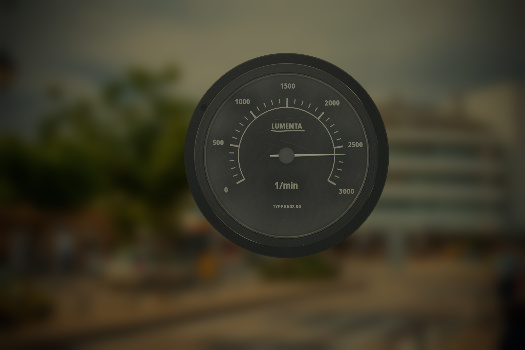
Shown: 2600 (rpm)
